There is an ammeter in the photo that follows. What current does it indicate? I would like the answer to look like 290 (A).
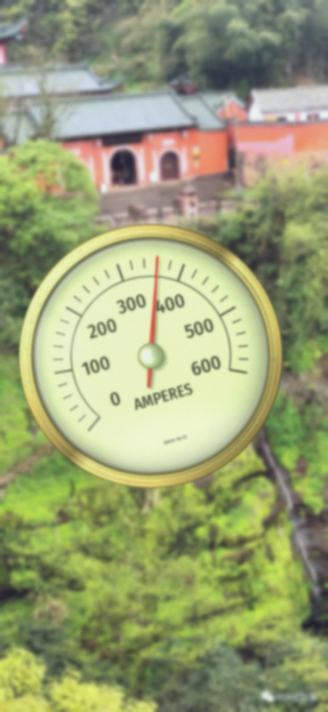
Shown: 360 (A)
